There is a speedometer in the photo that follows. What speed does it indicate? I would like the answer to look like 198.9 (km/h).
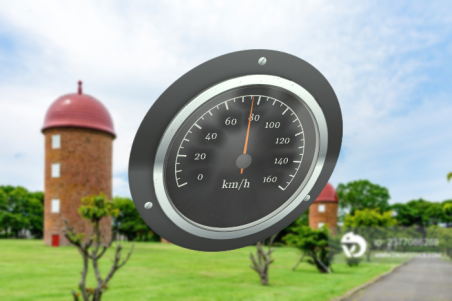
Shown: 75 (km/h)
